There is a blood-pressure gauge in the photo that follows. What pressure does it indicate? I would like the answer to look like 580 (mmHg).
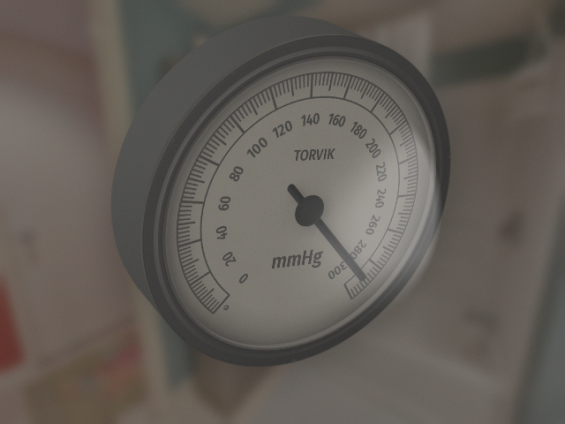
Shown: 290 (mmHg)
